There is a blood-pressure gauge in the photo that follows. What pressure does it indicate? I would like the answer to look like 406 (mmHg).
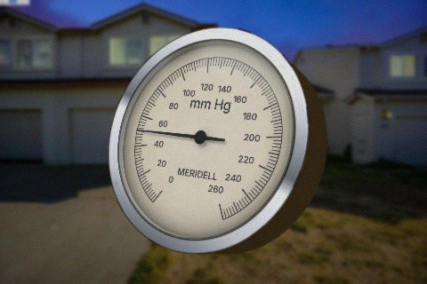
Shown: 50 (mmHg)
